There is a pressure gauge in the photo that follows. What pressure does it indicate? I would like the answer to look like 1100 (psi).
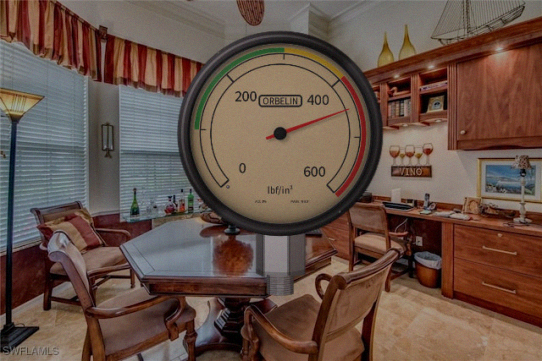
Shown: 450 (psi)
